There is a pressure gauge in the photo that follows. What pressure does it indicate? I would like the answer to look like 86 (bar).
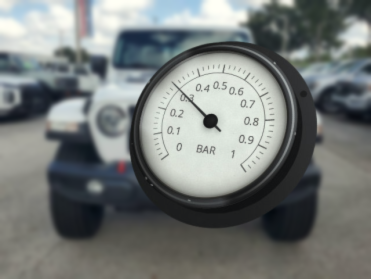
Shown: 0.3 (bar)
